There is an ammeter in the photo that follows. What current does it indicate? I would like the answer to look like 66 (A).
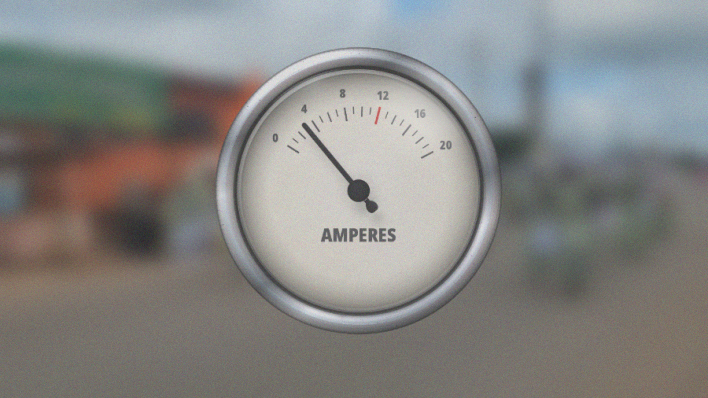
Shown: 3 (A)
